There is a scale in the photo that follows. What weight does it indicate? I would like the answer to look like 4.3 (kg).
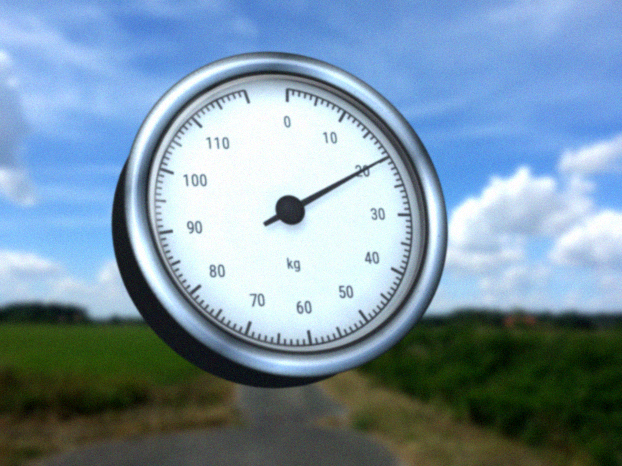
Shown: 20 (kg)
